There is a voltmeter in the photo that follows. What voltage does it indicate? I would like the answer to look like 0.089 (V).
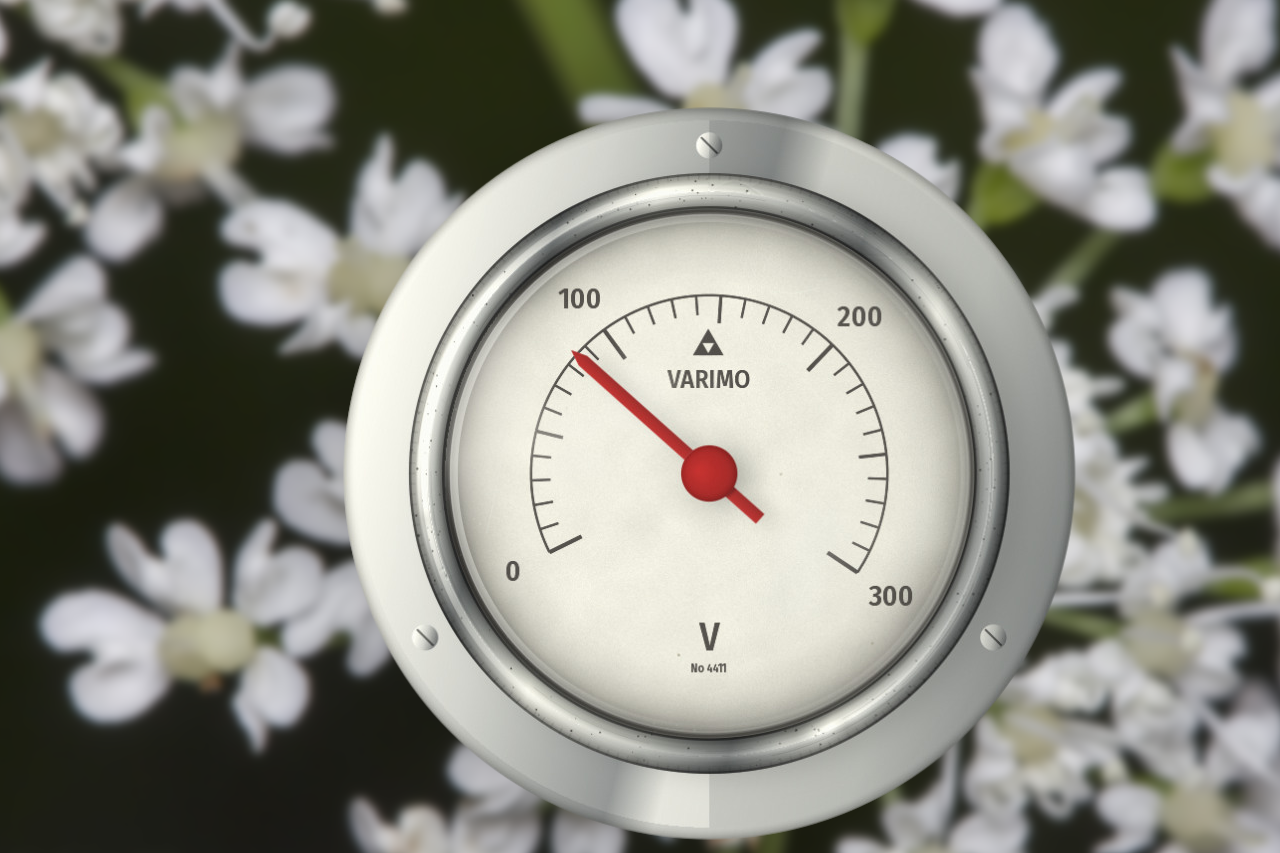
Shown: 85 (V)
